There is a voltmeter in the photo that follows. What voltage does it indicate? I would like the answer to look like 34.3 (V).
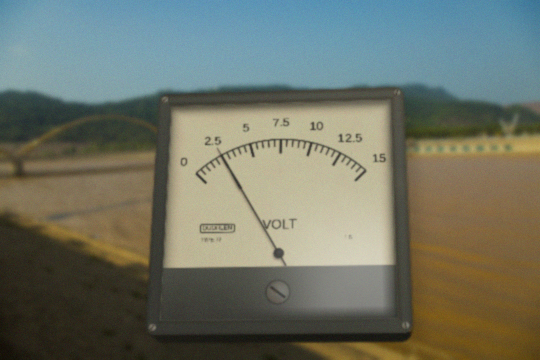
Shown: 2.5 (V)
